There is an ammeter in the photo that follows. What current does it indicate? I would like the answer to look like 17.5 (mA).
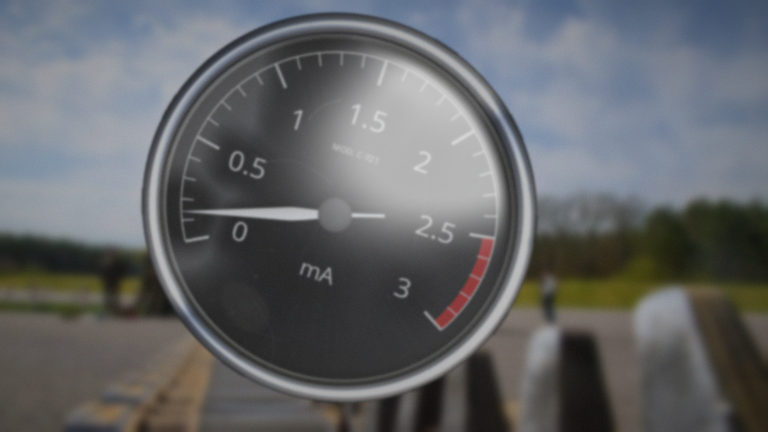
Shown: 0.15 (mA)
